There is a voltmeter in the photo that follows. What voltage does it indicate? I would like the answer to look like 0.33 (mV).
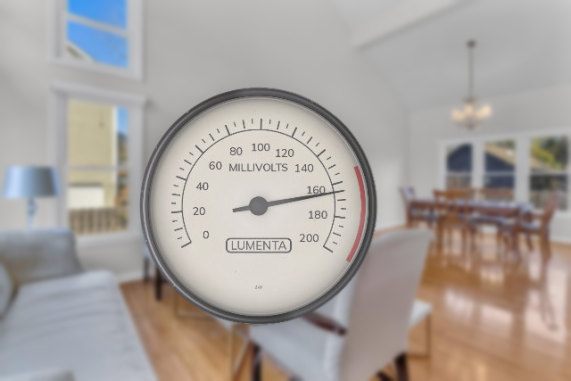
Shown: 165 (mV)
